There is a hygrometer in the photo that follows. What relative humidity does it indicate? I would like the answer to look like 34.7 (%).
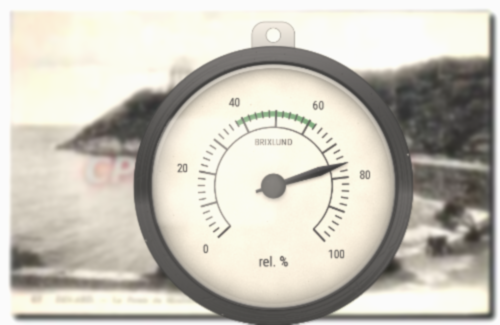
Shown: 76 (%)
